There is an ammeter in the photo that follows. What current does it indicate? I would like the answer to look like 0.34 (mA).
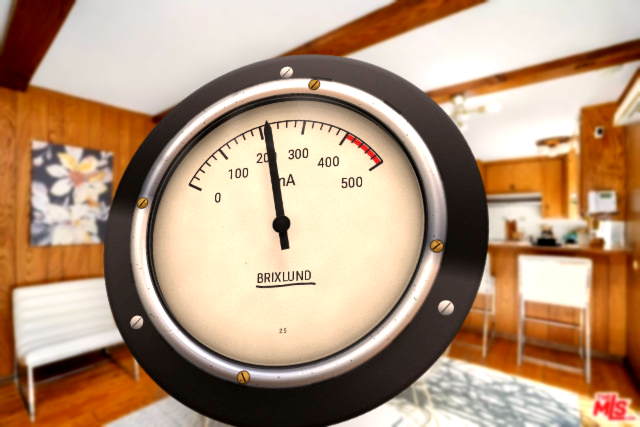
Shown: 220 (mA)
